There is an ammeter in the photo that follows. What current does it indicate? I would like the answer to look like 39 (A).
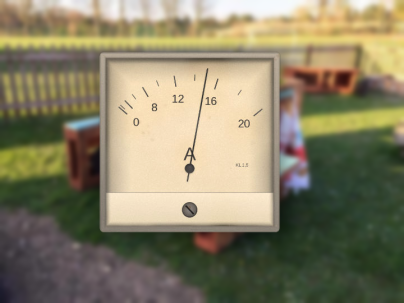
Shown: 15 (A)
